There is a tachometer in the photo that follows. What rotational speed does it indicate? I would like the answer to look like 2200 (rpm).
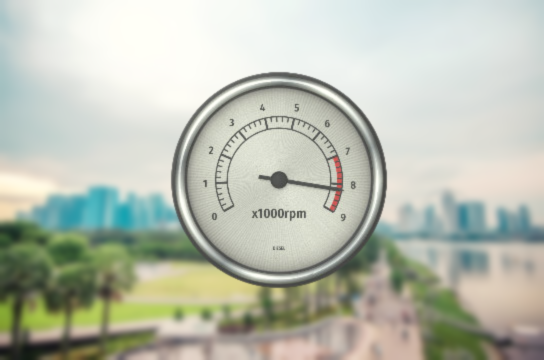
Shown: 8200 (rpm)
